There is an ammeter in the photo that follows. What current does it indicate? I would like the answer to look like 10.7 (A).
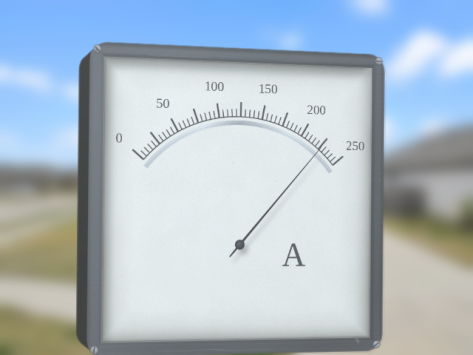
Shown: 225 (A)
